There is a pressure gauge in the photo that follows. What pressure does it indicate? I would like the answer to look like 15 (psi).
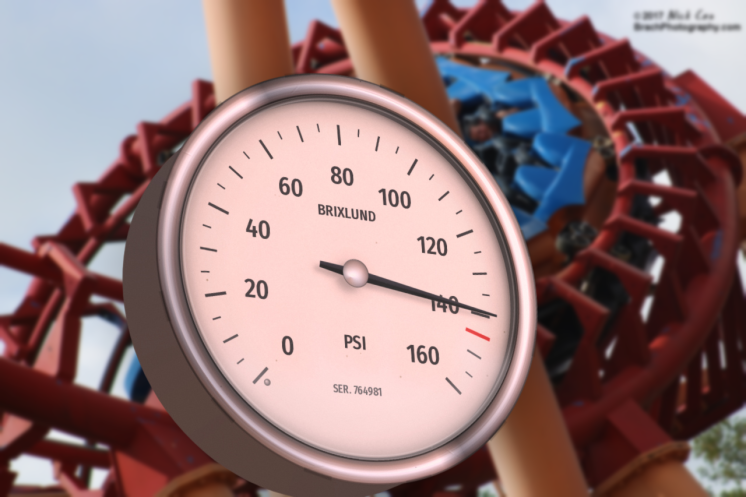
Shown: 140 (psi)
